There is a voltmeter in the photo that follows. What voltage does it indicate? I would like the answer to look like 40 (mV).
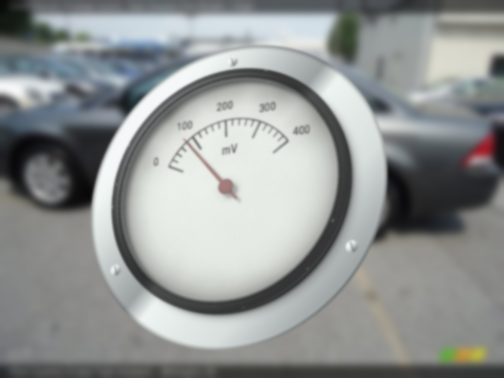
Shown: 80 (mV)
